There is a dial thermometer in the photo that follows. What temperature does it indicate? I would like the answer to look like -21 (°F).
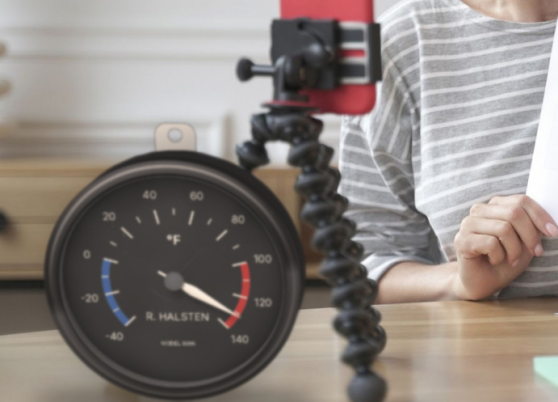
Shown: 130 (°F)
